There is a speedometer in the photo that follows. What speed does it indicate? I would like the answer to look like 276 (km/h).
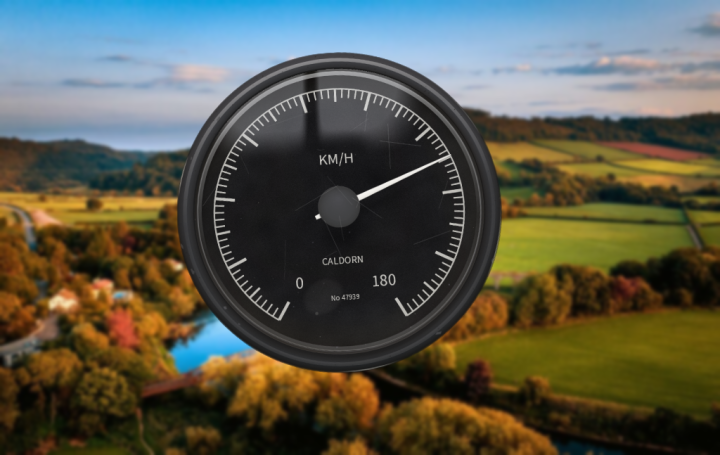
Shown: 130 (km/h)
